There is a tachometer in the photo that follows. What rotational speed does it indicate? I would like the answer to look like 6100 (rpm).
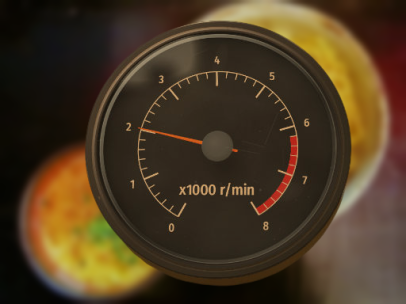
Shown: 2000 (rpm)
